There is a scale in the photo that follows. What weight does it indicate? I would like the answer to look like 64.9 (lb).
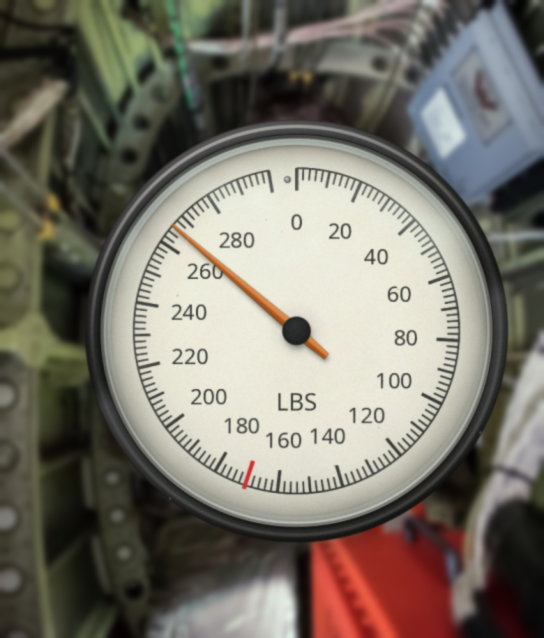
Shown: 266 (lb)
